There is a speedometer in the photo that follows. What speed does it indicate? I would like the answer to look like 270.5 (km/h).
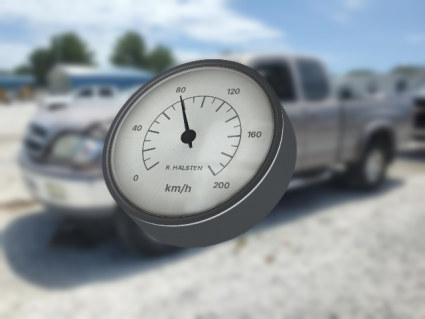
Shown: 80 (km/h)
